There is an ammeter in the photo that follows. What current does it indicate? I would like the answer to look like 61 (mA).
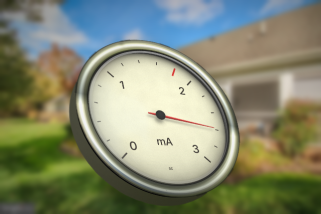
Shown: 2.6 (mA)
